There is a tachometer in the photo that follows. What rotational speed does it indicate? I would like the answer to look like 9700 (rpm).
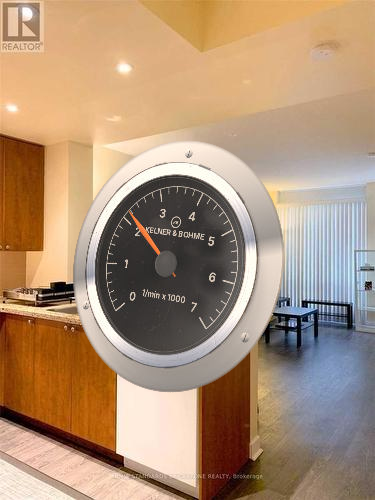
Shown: 2200 (rpm)
